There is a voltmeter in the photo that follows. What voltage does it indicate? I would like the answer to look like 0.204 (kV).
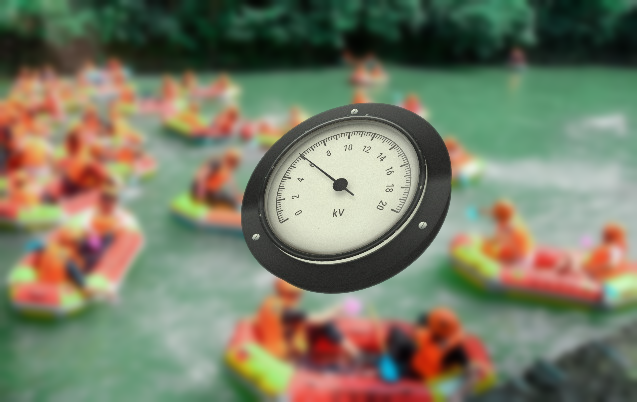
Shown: 6 (kV)
